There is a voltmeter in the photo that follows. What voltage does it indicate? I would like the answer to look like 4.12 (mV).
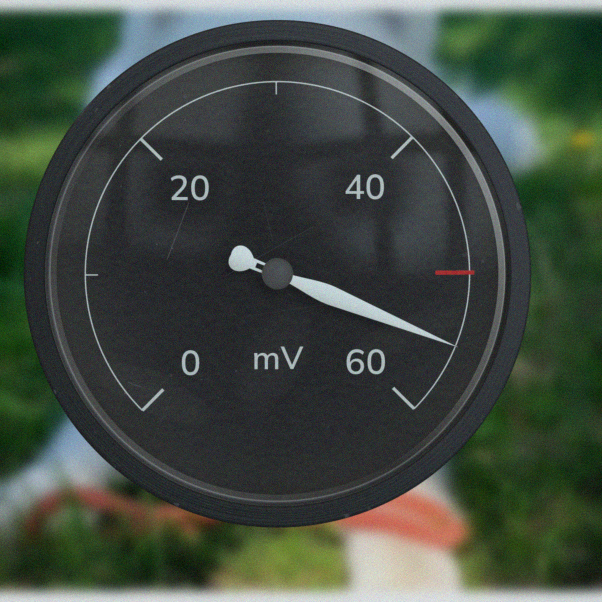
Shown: 55 (mV)
